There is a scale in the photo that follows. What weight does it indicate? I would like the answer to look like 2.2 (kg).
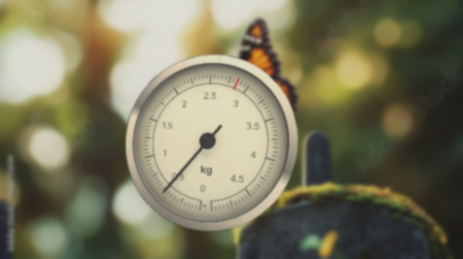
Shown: 0.5 (kg)
